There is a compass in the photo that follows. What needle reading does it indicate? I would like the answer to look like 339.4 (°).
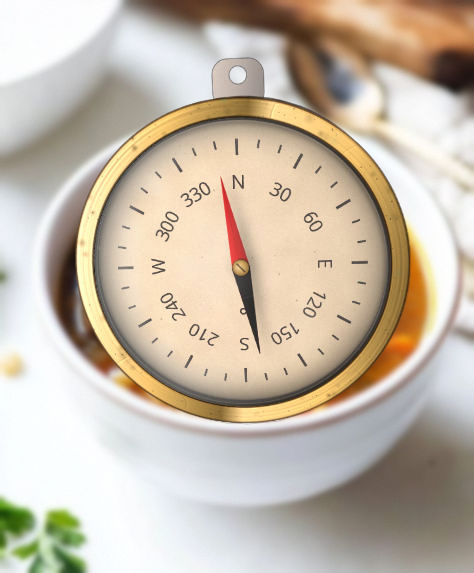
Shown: 350 (°)
